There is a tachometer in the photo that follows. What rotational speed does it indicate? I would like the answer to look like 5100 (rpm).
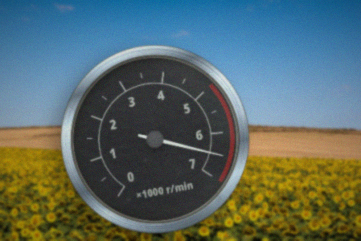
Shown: 6500 (rpm)
